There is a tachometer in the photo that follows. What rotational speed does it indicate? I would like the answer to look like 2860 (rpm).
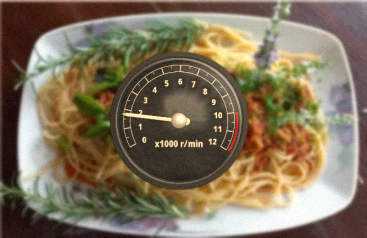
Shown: 1750 (rpm)
